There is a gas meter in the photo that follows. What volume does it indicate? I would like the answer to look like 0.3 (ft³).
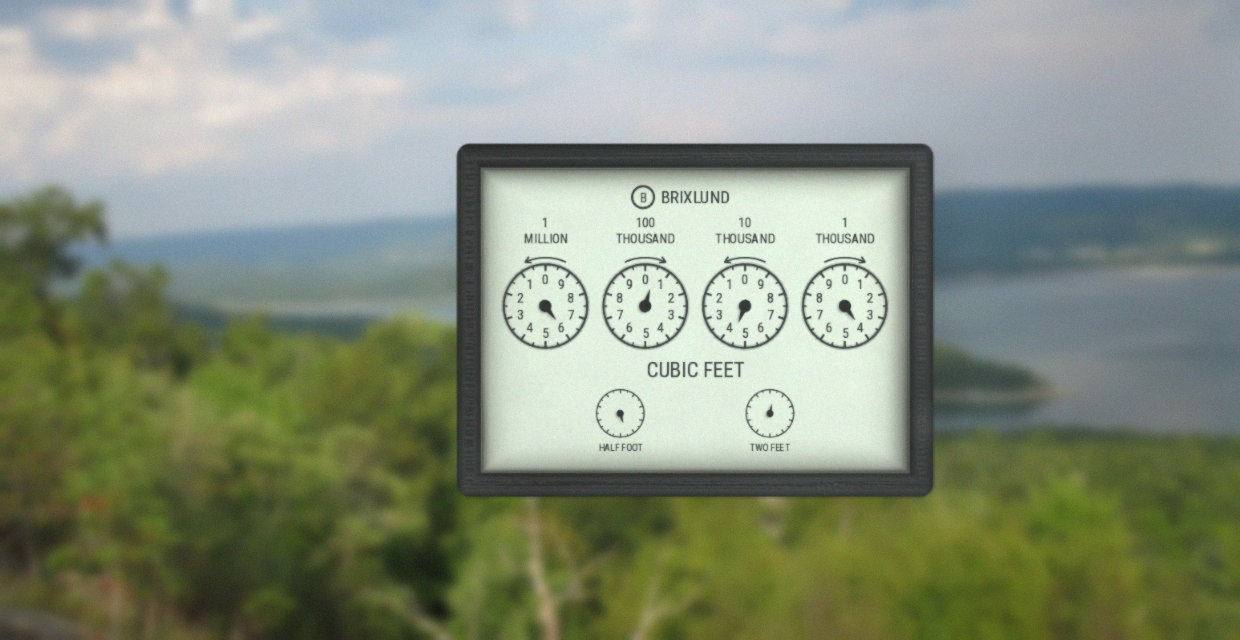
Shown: 604400 (ft³)
